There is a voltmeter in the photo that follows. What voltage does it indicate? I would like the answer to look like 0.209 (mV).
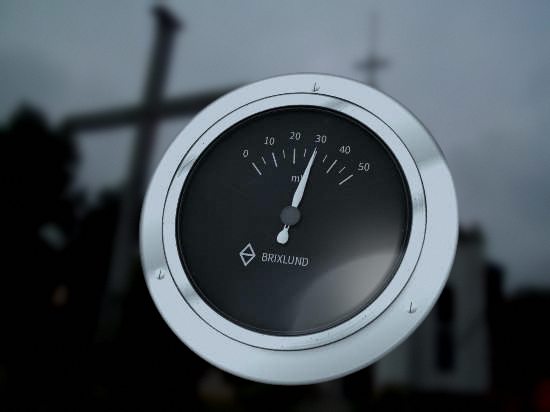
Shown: 30 (mV)
